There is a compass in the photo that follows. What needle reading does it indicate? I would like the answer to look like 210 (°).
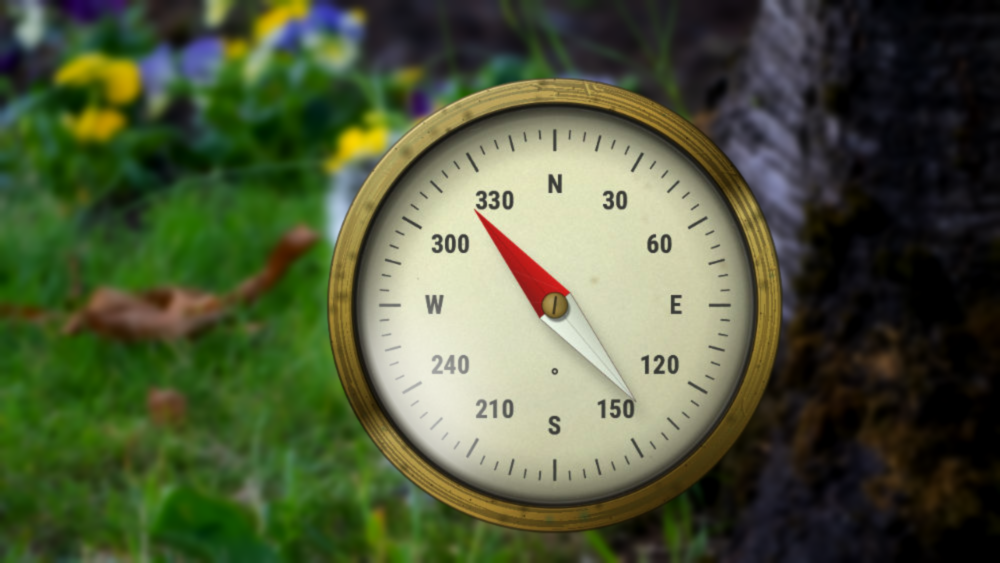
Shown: 320 (°)
